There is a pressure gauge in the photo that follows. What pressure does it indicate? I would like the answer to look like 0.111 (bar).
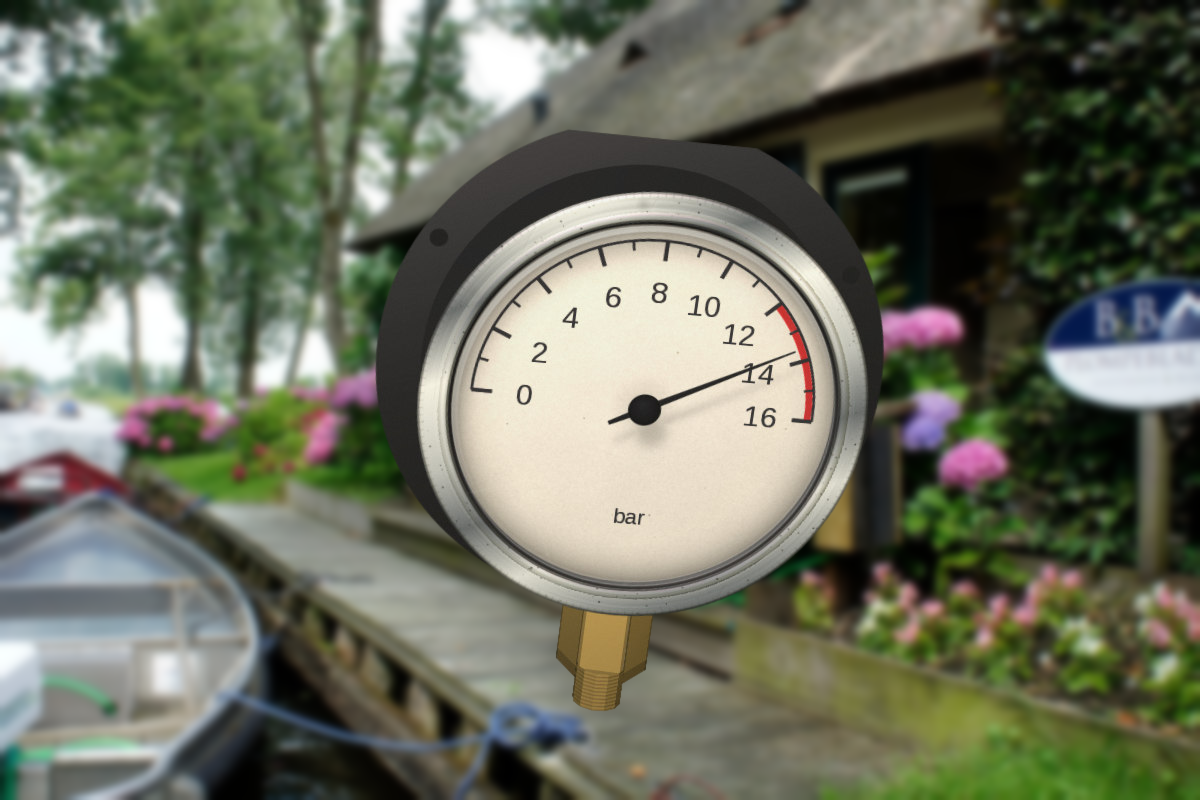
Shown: 13.5 (bar)
